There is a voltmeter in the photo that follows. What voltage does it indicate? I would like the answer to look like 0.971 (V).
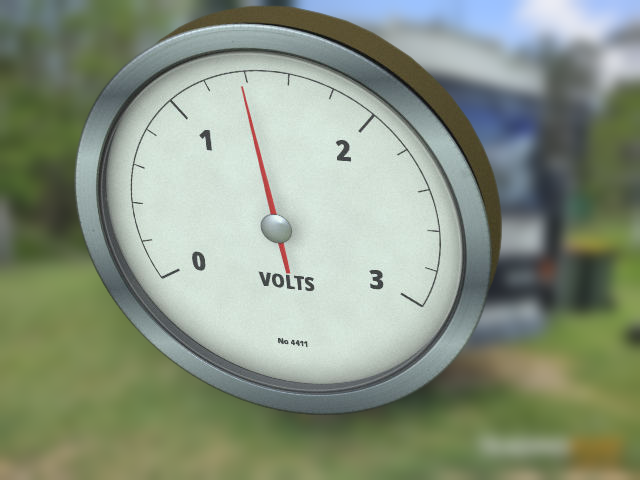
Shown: 1.4 (V)
